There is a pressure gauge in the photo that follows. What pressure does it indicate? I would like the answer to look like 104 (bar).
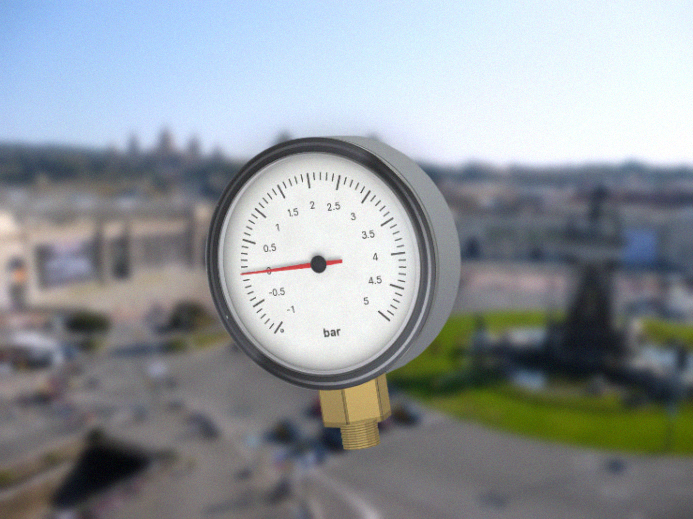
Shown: 0 (bar)
